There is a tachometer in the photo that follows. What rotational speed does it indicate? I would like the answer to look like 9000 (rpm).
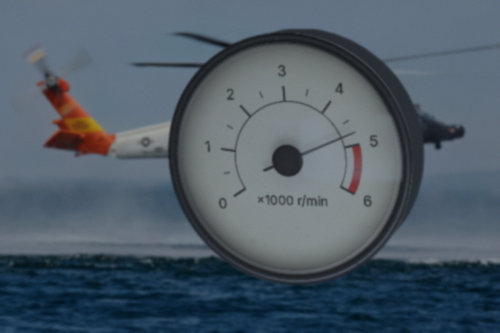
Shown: 4750 (rpm)
